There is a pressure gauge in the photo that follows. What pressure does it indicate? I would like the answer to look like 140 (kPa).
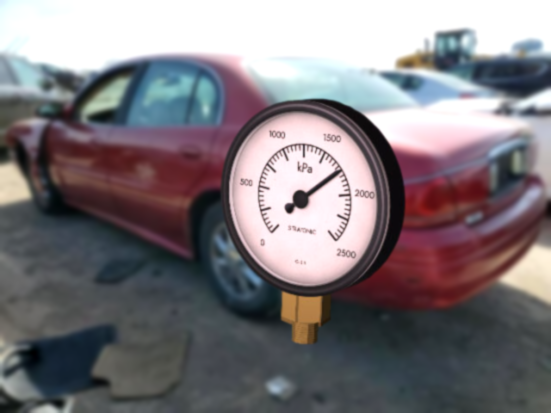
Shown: 1750 (kPa)
